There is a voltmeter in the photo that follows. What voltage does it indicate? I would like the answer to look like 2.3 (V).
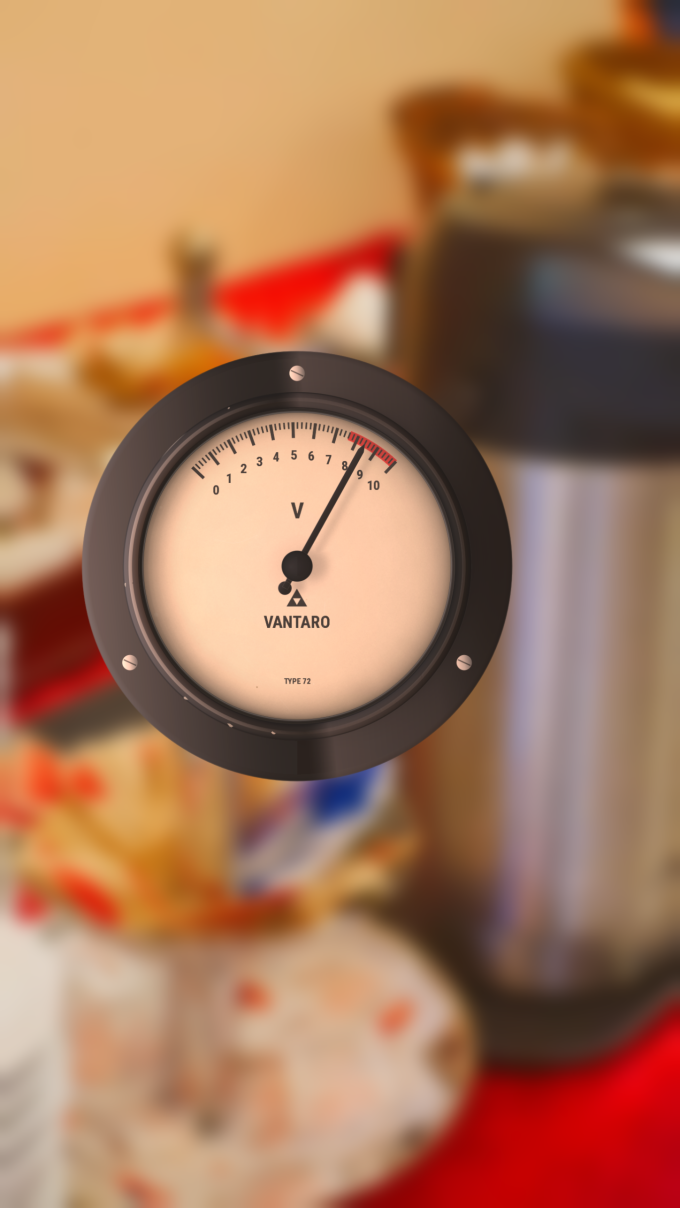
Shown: 8.4 (V)
